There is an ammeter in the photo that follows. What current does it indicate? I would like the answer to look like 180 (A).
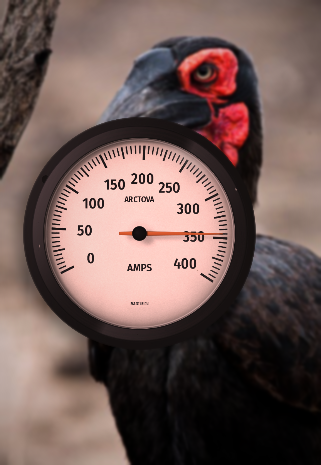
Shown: 345 (A)
